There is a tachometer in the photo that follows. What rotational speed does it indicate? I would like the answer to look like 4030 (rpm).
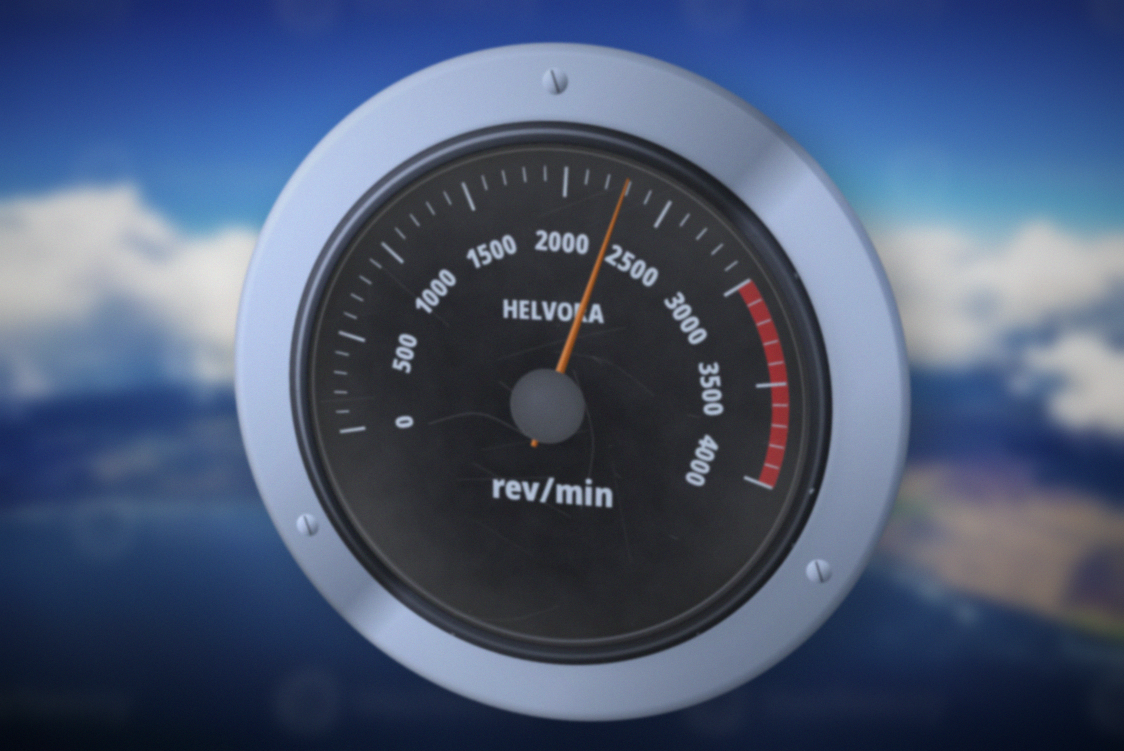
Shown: 2300 (rpm)
